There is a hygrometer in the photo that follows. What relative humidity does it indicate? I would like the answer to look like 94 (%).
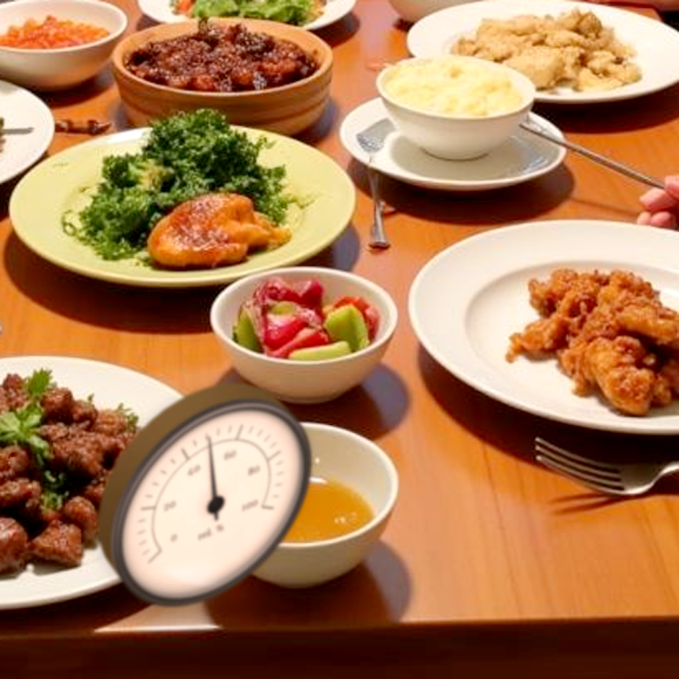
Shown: 48 (%)
